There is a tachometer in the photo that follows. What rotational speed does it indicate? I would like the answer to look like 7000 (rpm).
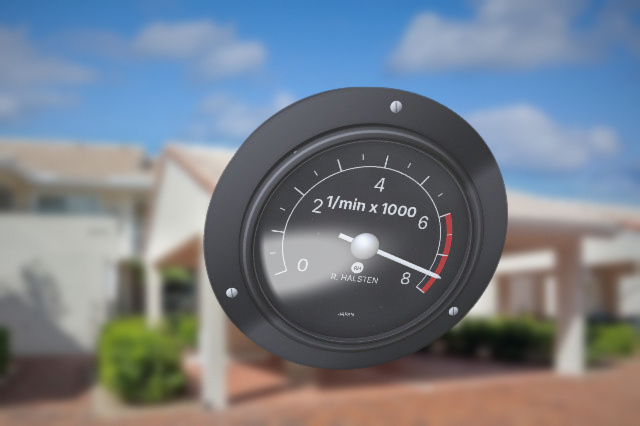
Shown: 7500 (rpm)
